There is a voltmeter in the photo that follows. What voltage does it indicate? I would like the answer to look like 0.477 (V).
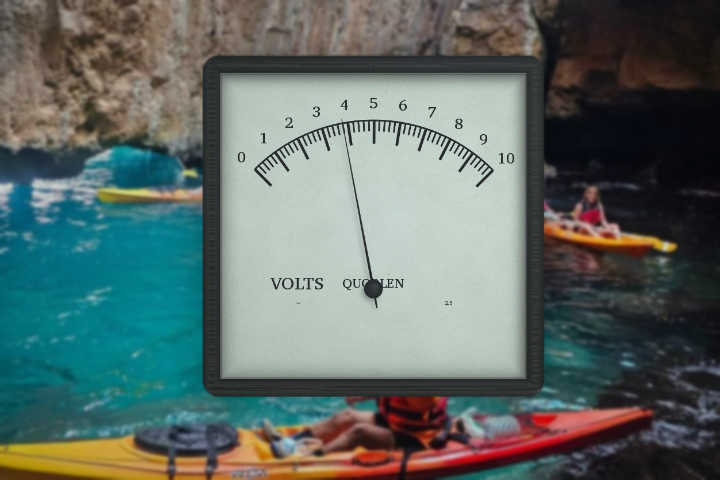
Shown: 3.8 (V)
